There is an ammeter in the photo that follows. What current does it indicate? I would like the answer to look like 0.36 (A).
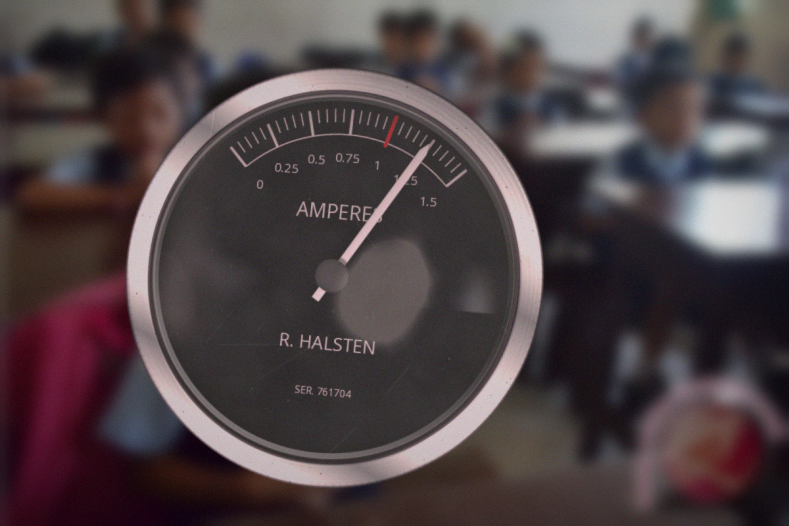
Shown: 1.25 (A)
